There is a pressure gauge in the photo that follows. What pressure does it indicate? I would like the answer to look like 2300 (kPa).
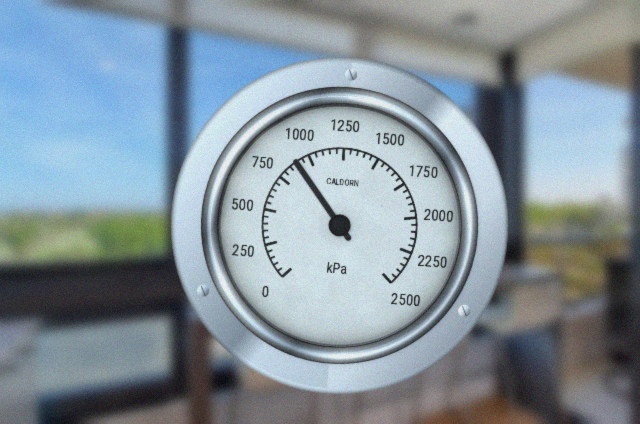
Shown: 900 (kPa)
